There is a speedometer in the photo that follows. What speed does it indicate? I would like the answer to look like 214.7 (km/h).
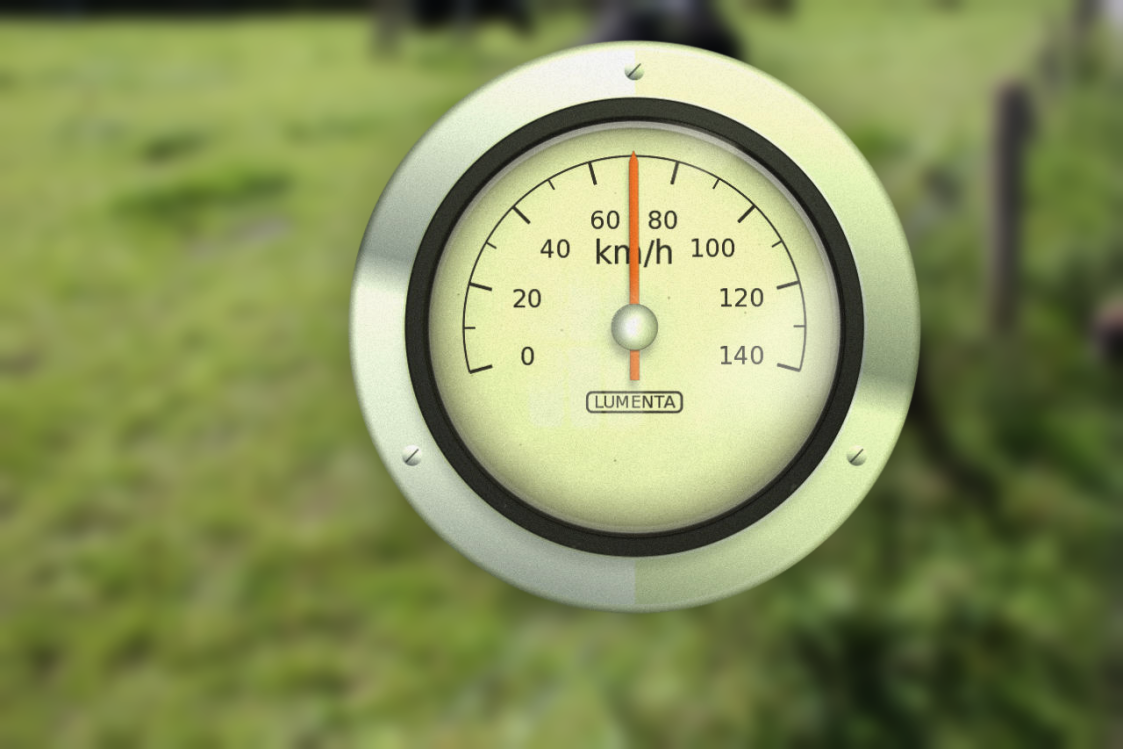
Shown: 70 (km/h)
